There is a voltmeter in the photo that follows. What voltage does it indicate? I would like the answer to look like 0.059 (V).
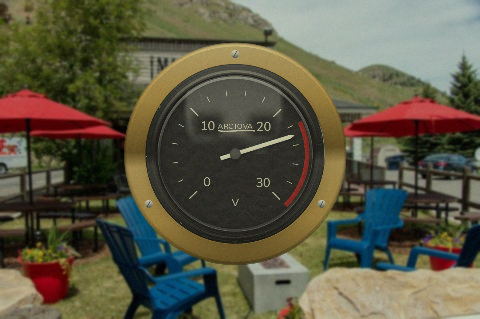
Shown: 23 (V)
